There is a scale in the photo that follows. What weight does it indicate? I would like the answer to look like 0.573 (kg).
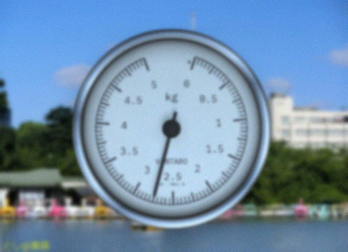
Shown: 2.75 (kg)
